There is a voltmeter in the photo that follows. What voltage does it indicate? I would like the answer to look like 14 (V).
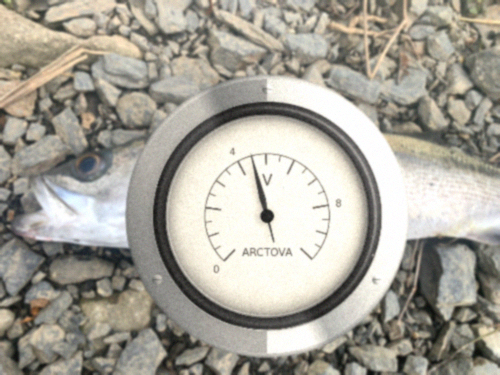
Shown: 4.5 (V)
